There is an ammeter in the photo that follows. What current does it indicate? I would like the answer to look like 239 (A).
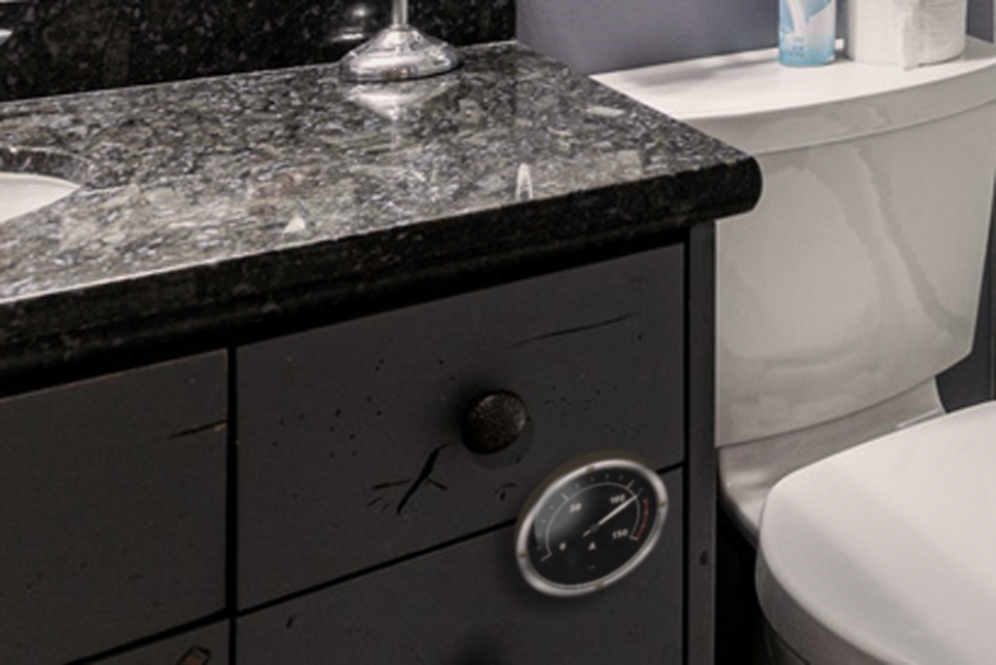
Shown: 110 (A)
